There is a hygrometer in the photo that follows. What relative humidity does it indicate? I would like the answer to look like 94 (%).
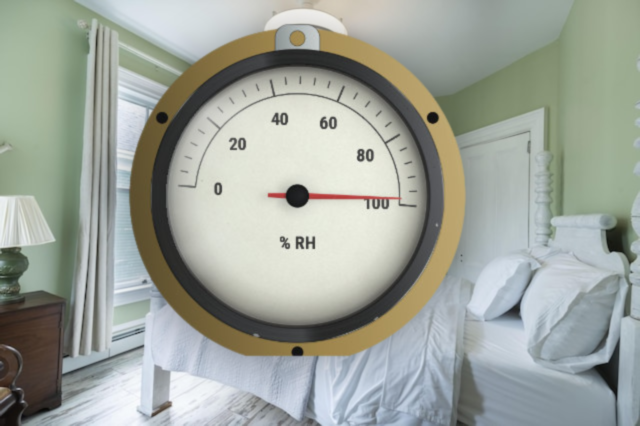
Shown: 98 (%)
